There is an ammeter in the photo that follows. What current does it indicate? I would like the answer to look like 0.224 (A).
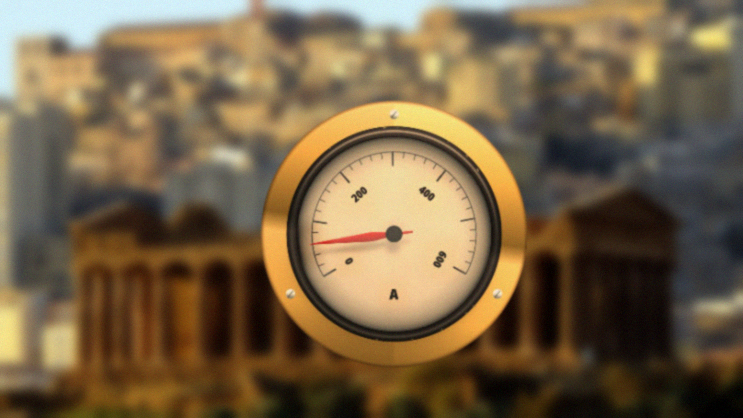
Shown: 60 (A)
